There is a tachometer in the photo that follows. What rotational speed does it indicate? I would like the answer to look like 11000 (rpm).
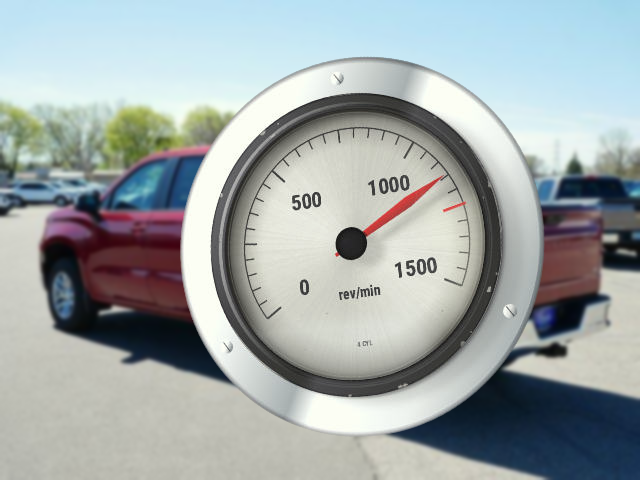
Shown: 1150 (rpm)
